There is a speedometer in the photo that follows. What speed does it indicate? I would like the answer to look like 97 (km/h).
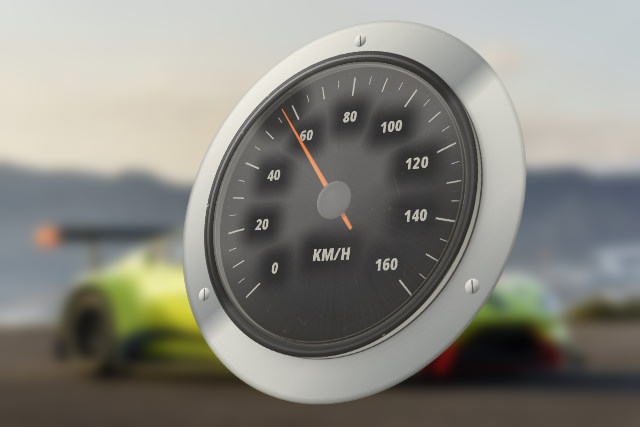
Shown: 57.5 (km/h)
